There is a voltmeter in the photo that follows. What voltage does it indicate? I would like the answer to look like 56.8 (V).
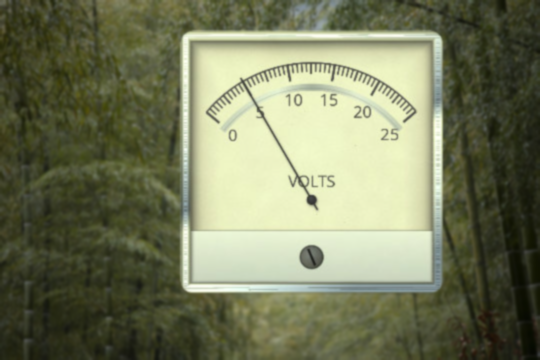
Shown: 5 (V)
